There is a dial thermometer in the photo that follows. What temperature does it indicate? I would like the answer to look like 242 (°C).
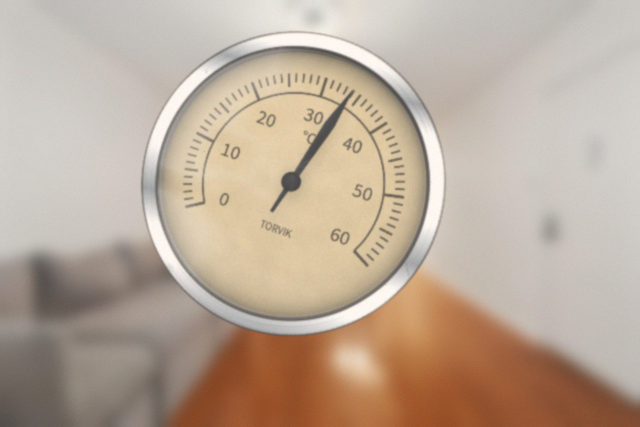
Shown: 34 (°C)
